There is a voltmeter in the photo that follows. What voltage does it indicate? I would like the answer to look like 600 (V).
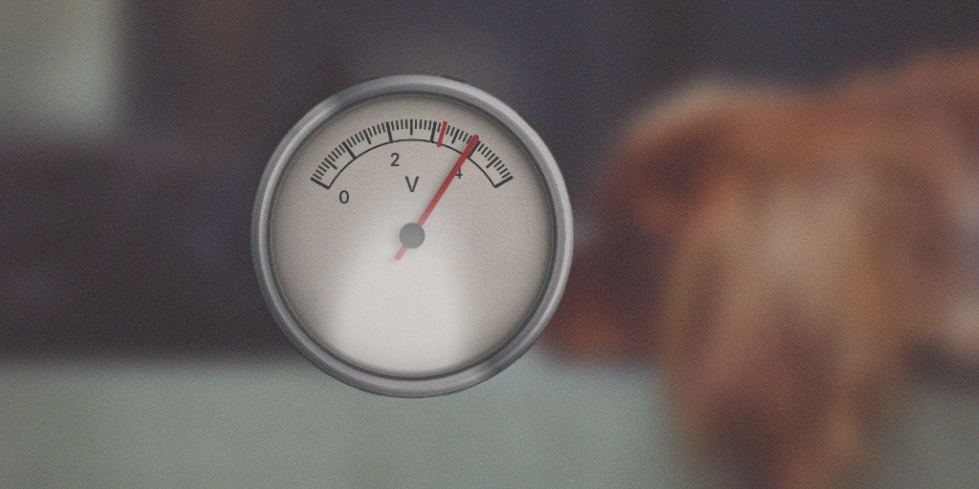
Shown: 3.9 (V)
